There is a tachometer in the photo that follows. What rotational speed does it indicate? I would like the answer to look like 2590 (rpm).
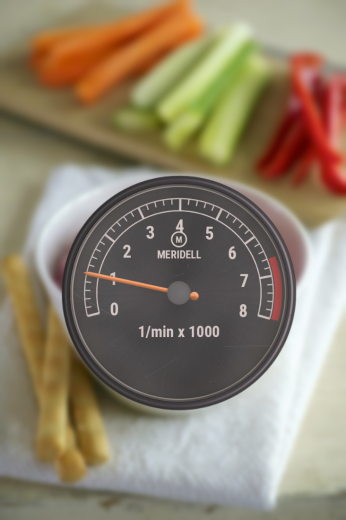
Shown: 1000 (rpm)
